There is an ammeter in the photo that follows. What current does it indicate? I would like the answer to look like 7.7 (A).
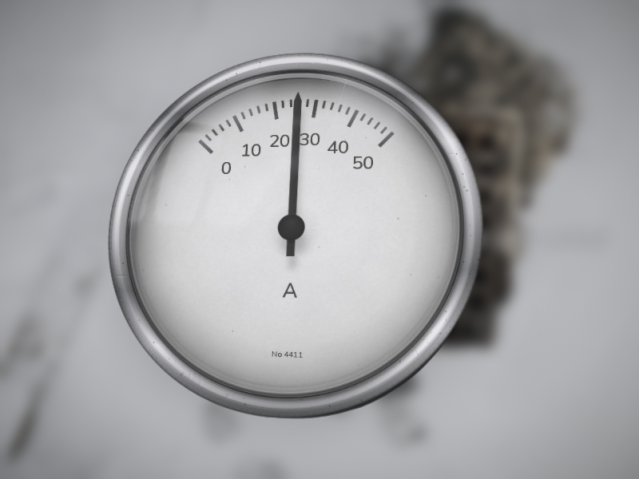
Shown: 26 (A)
